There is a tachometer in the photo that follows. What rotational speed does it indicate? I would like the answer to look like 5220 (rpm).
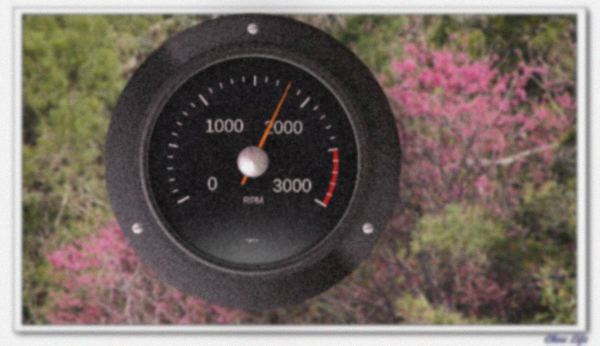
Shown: 1800 (rpm)
